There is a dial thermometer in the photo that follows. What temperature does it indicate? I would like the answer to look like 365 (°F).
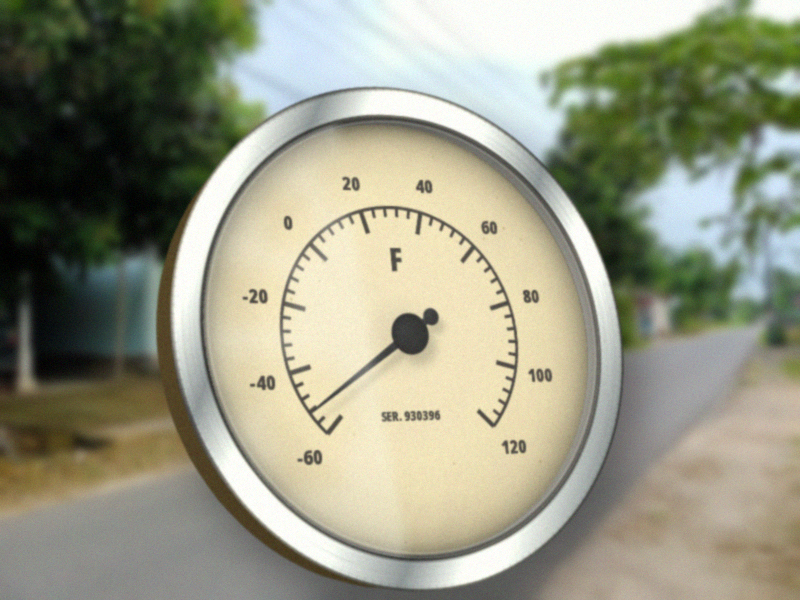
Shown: -52 (°F)
